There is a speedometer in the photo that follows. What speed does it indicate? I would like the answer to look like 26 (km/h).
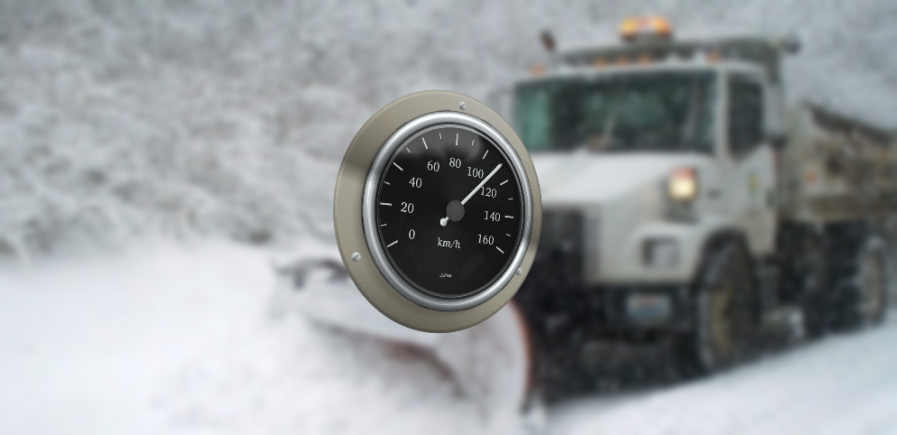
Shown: 110 (km/h)
